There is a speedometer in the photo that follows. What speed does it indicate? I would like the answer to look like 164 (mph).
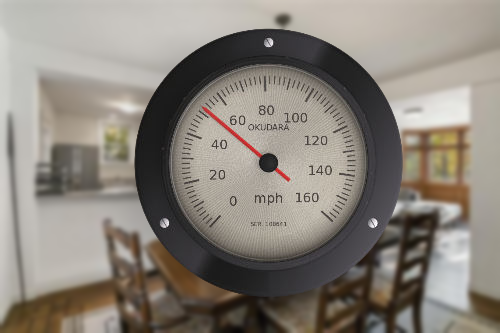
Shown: 52 (mph)
